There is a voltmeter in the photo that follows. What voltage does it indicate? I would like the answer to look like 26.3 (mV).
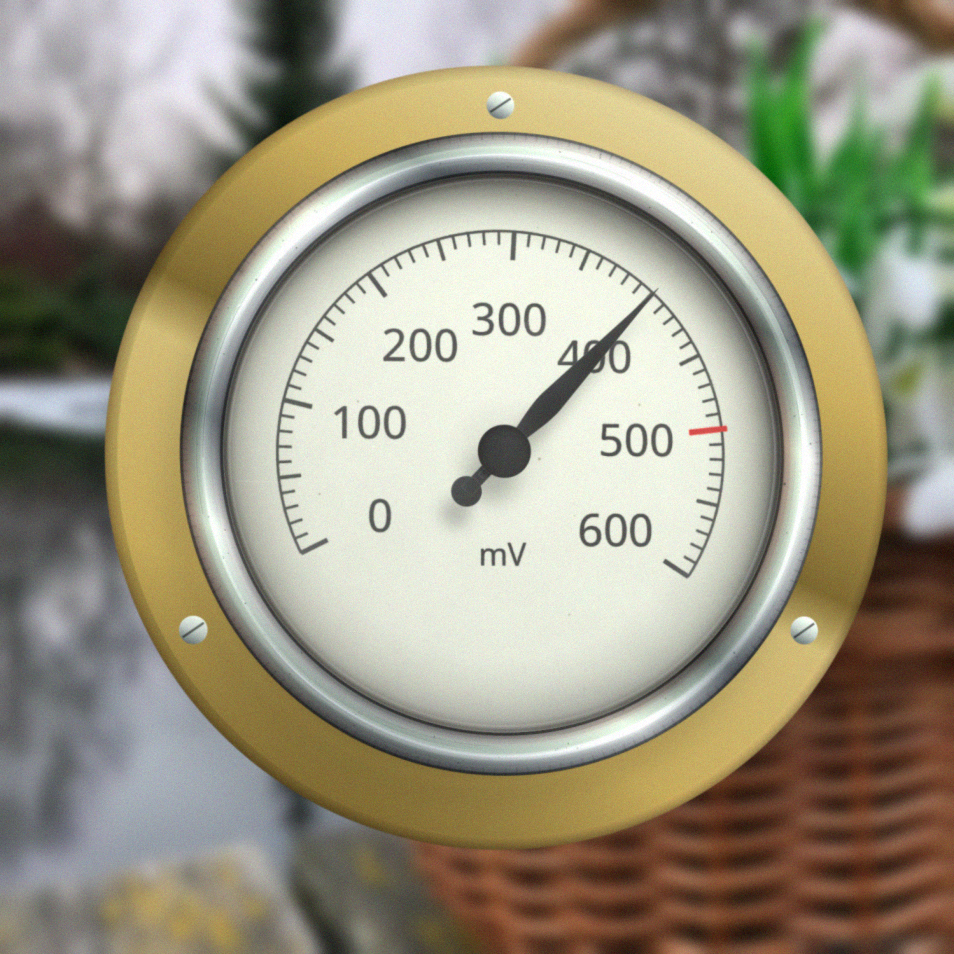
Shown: 400 (mV)
